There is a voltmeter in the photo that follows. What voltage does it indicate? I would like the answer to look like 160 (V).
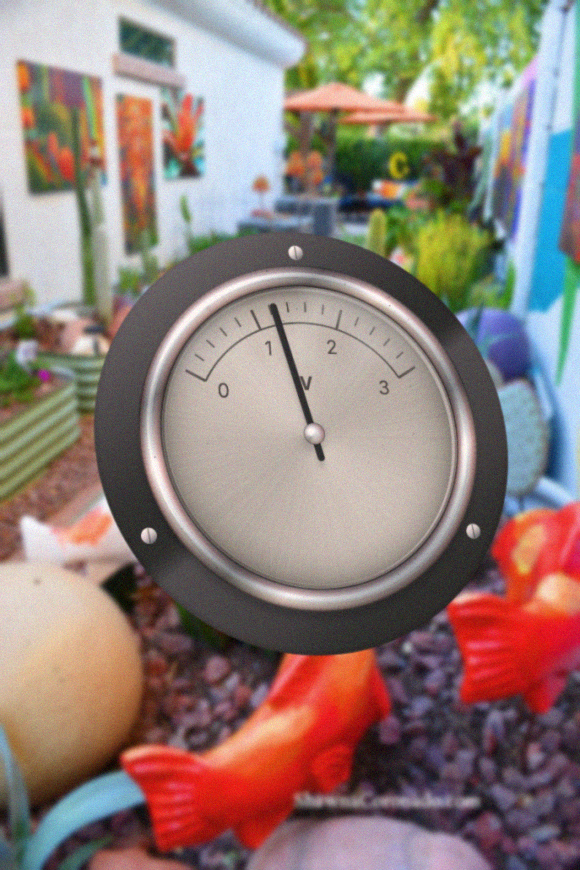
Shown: 1.2 (V)
